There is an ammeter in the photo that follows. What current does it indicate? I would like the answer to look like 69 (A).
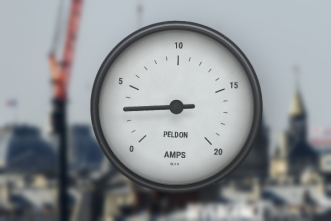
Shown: 3 (A)
